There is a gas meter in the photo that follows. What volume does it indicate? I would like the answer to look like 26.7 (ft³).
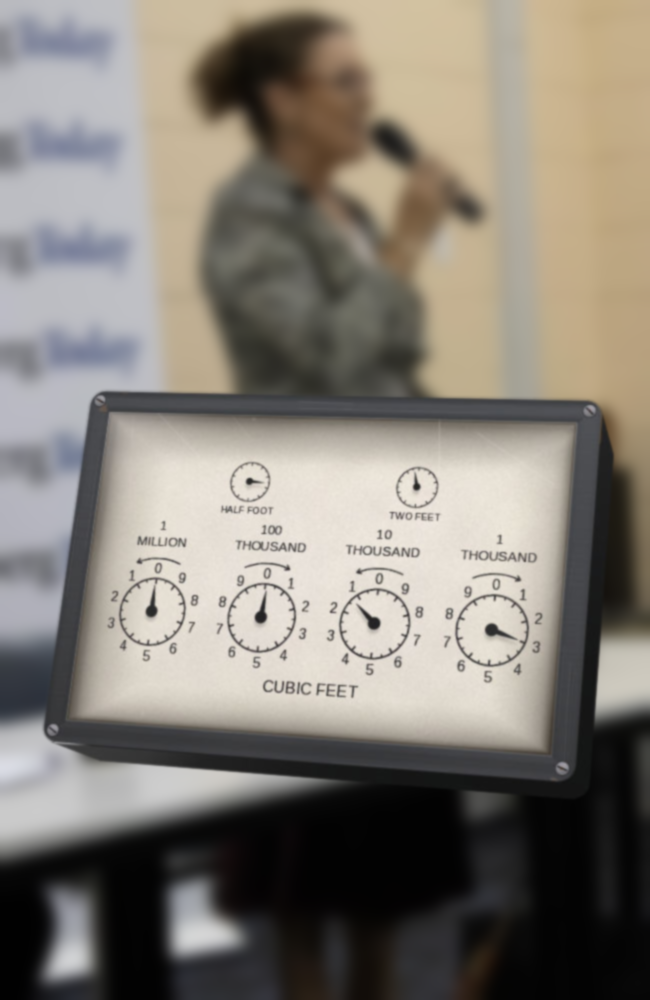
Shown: 1300 (ft³)
